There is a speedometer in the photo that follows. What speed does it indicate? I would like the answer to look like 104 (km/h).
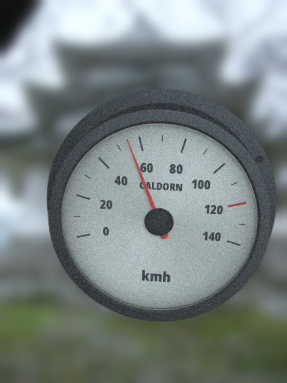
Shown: 55 (km/h)
